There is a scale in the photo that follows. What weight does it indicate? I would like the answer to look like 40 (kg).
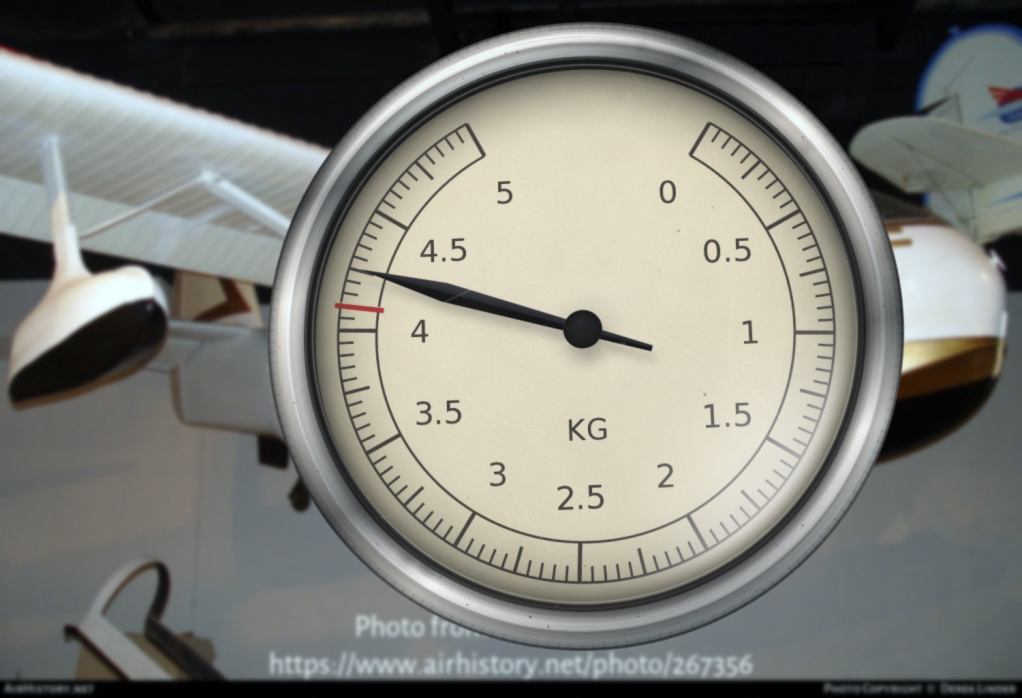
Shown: 4.25 (kg)
